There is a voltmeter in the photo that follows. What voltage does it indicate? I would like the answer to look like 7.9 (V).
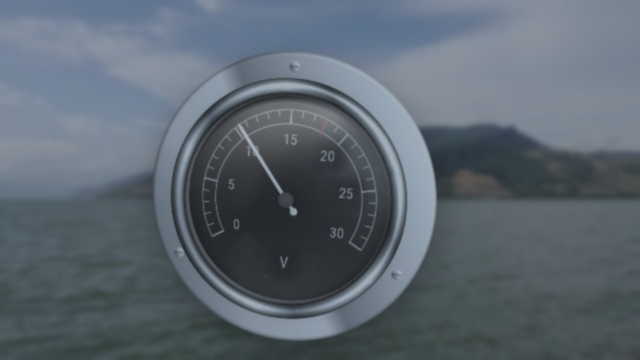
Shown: 10.5 (V)
